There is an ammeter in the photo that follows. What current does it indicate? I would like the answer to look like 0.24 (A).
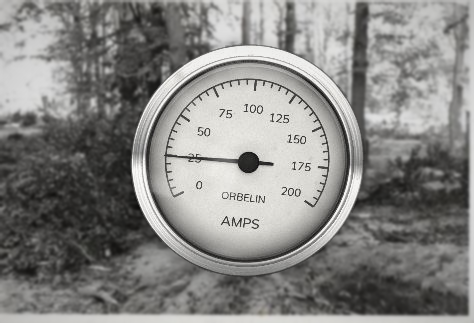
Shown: 25 (A)
